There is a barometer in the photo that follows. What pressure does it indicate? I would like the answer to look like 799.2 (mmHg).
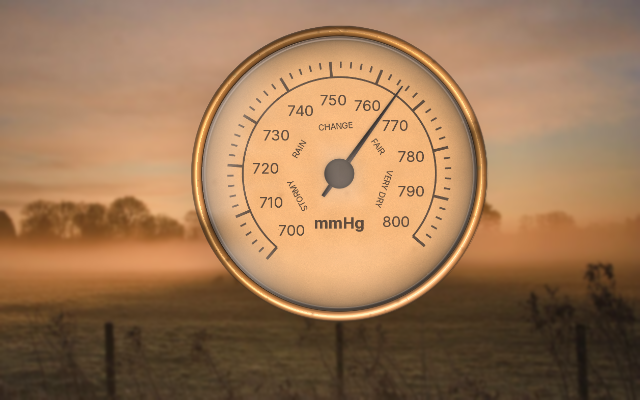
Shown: 765 (mmHg)
